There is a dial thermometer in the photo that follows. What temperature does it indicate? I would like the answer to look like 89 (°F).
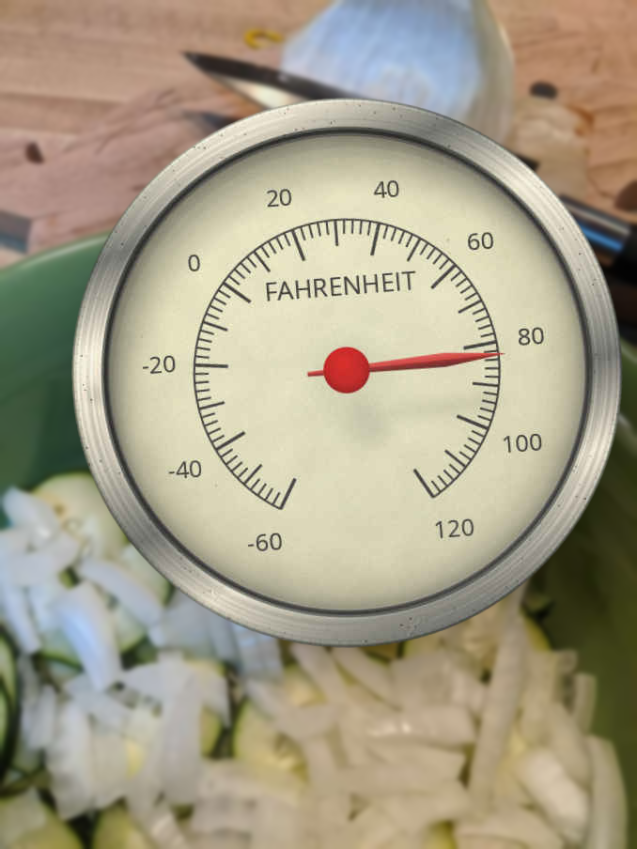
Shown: 83 (°F)
